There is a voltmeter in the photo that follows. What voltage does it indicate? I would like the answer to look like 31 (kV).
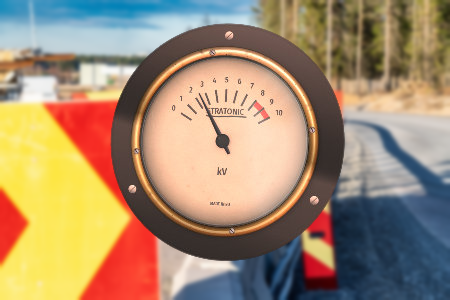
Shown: 2.5 (kV)
